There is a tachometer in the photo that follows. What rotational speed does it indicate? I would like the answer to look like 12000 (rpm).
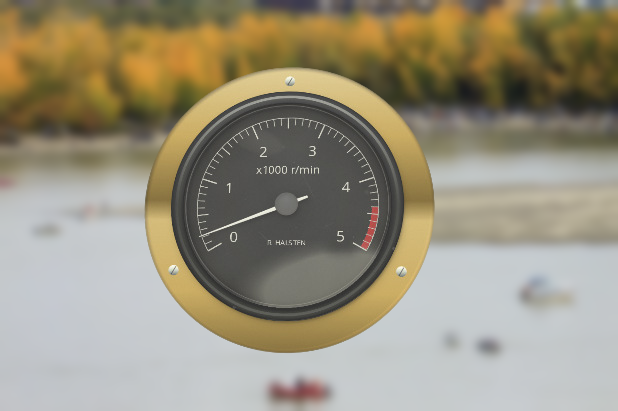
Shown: 200 (rpm)
